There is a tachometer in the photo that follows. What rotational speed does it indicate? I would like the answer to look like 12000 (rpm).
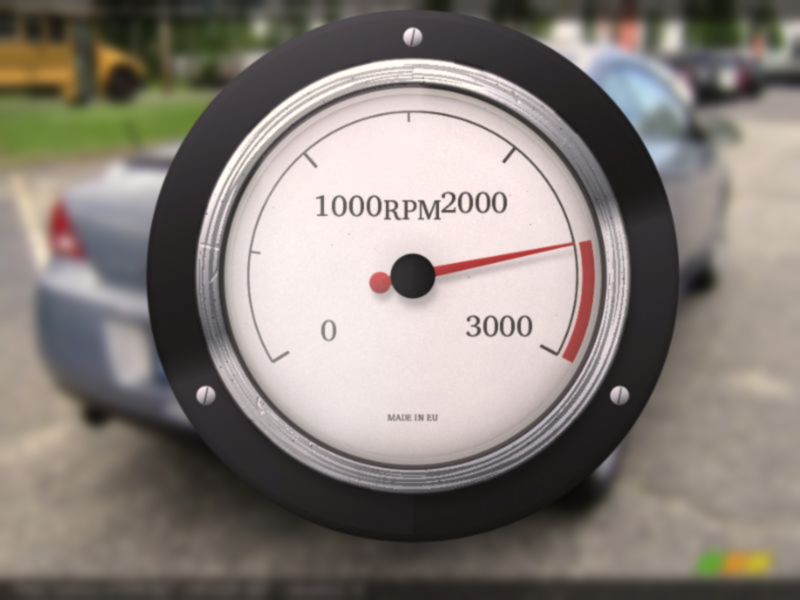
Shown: 2500 (rpm)
